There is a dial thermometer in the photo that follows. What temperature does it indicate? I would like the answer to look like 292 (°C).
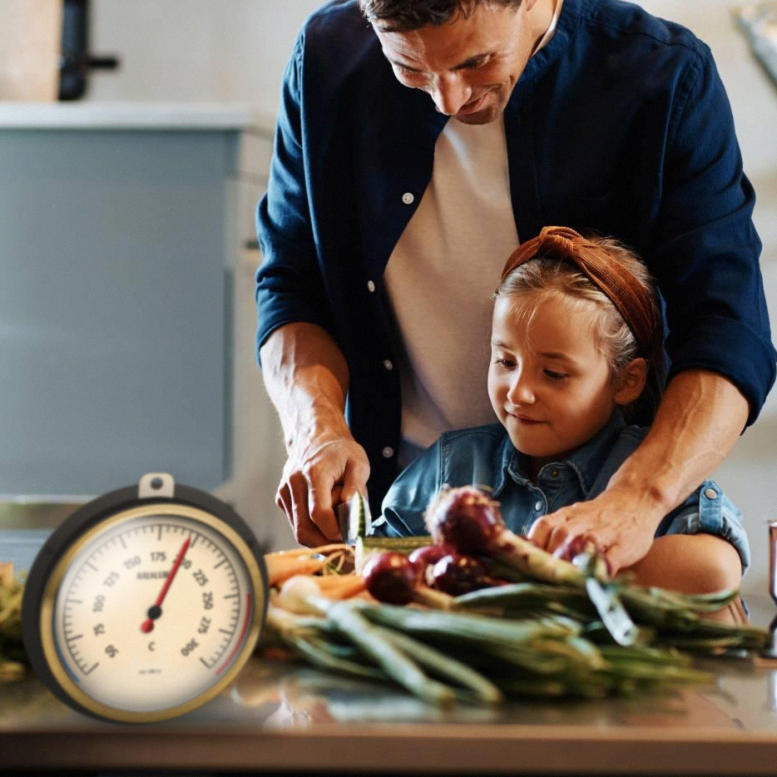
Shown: 195 (°C)
